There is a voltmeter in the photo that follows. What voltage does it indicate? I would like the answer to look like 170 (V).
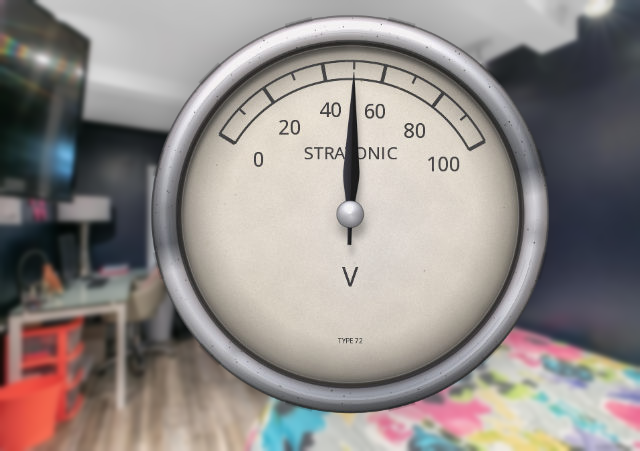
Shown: 50 (V)
